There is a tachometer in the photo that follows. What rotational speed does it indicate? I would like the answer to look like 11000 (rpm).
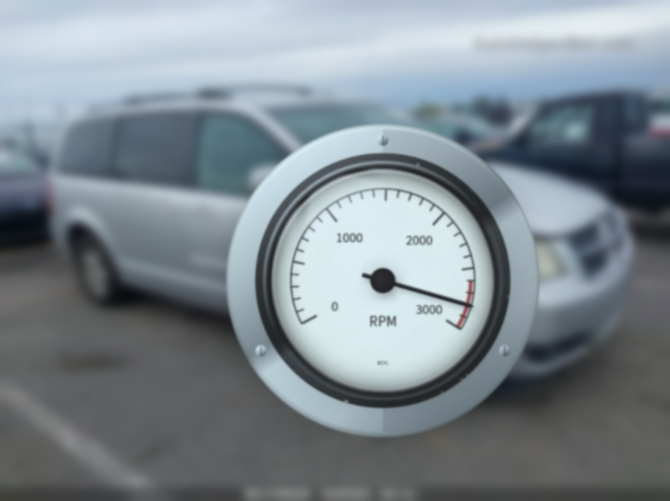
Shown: 2800 (rpm)
